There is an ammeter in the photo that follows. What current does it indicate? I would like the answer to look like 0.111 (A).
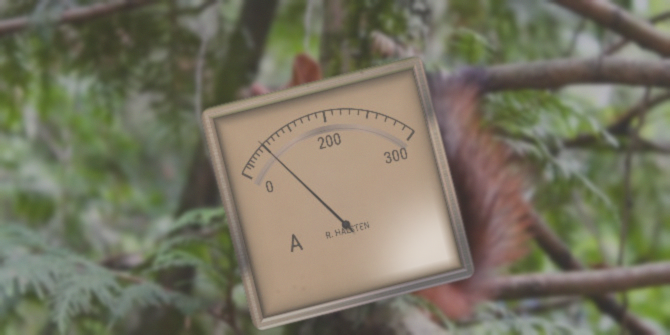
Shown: 100 (A)
